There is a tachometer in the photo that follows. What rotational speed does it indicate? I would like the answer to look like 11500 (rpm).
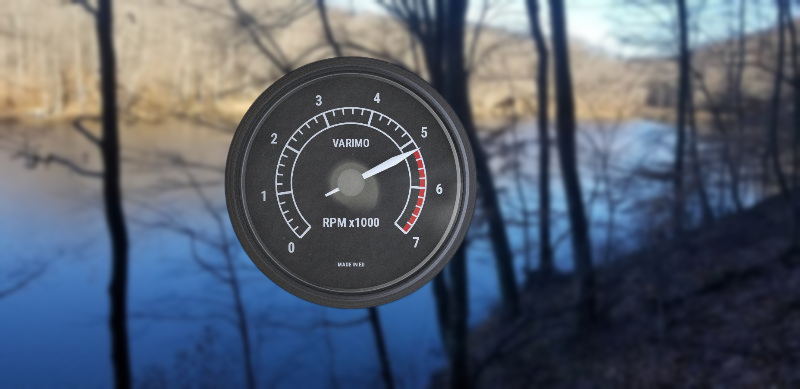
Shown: 5200 (rpm)
